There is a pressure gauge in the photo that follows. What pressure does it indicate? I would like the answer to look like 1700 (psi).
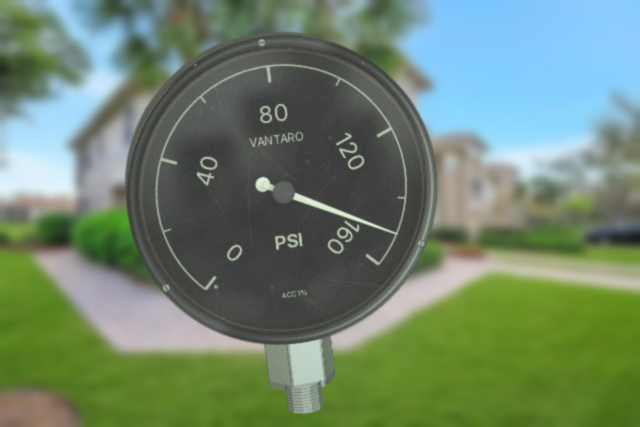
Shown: 150 (psi)
